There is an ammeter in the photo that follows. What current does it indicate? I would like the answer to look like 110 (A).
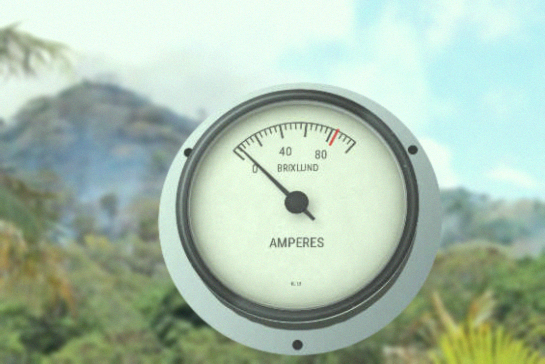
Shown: 4 (A)
